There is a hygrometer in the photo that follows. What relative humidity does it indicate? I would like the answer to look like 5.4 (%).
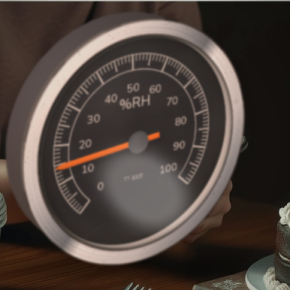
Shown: 15 (%)
